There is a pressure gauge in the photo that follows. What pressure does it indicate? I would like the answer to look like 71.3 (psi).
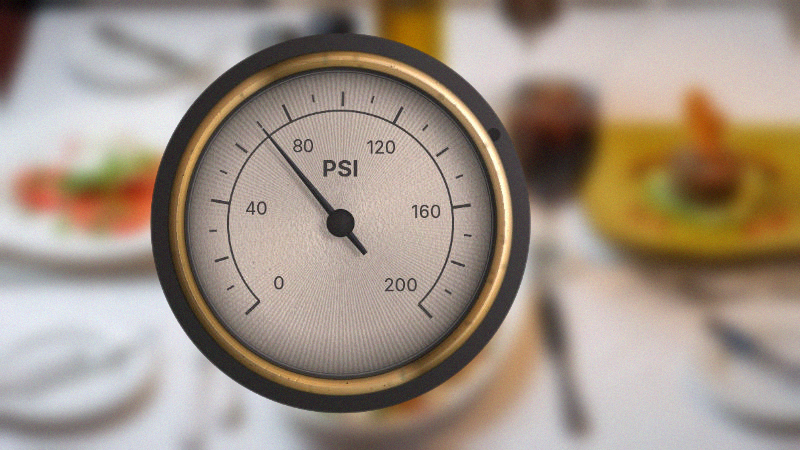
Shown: 70 (psi)
